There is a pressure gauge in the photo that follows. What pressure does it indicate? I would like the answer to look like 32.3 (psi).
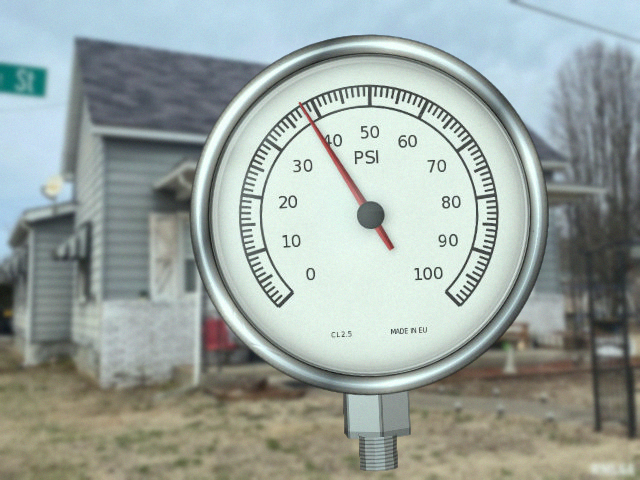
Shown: 38 (psi)
